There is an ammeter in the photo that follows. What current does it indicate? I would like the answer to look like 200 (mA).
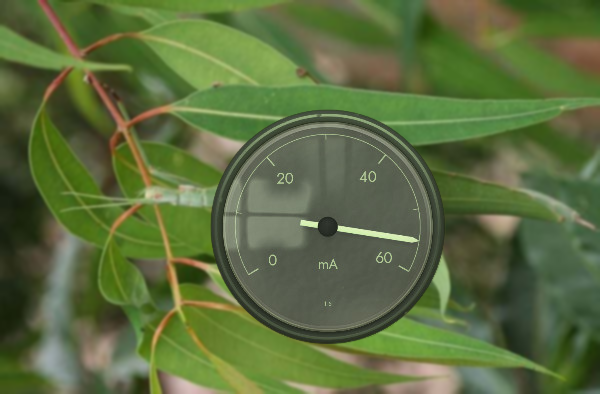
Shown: 55 (mA)
